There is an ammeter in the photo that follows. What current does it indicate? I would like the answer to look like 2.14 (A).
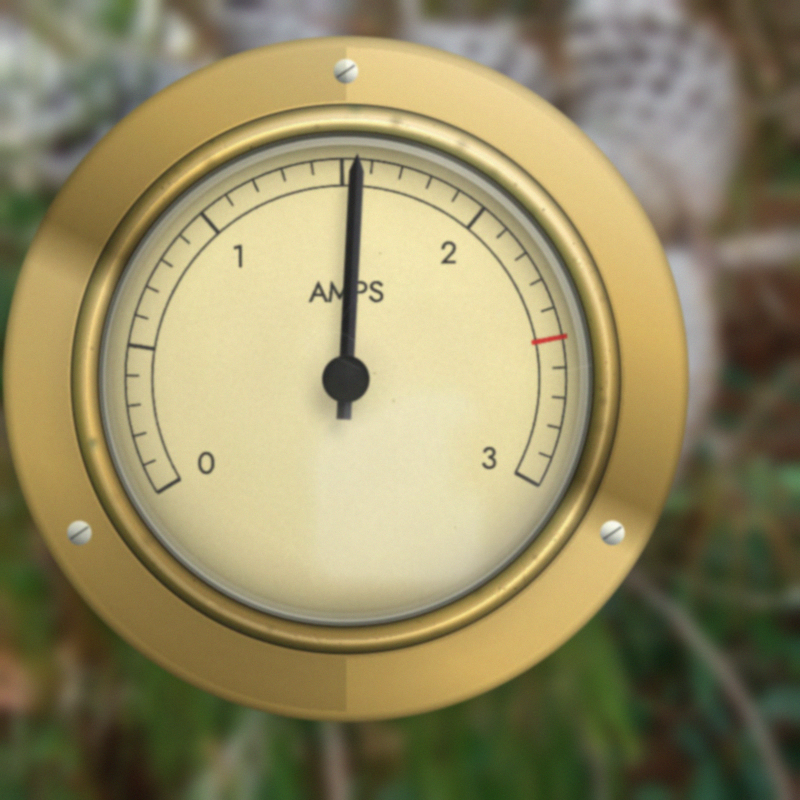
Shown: 1.55 (A)
